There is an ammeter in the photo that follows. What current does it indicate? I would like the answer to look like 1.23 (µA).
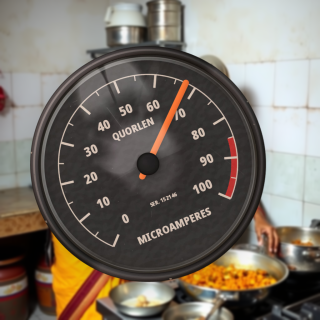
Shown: 67.5 (µA)
